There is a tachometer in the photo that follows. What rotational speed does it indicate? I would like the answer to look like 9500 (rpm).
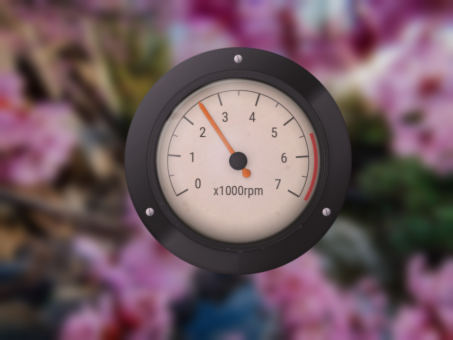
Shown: 2500 (rpm)
